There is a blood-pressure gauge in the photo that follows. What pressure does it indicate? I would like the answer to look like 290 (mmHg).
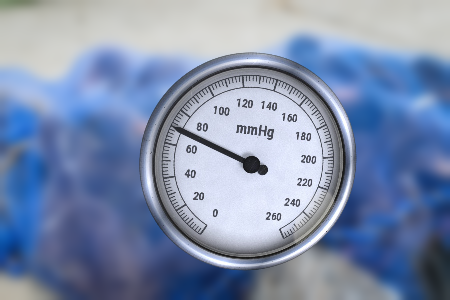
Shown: 70 (mmHg)
